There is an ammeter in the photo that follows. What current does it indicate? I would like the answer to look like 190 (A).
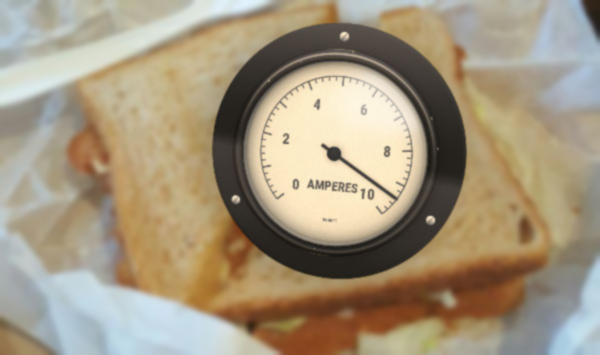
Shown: 9.4 (A)
